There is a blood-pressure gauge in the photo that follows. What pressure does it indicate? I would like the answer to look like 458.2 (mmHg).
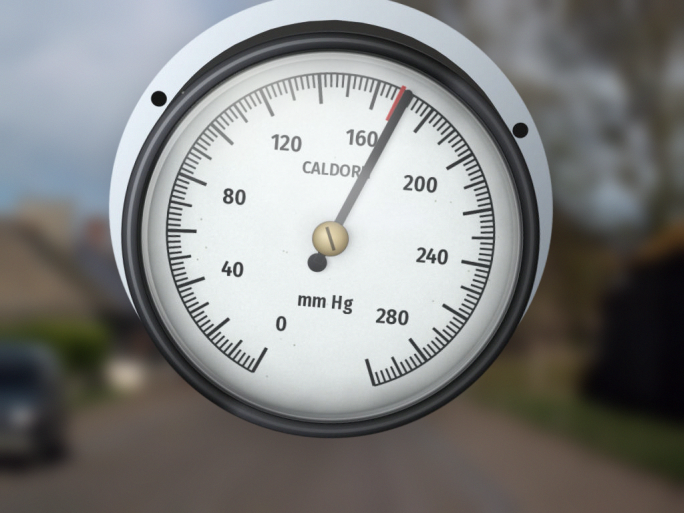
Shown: 170 (mmHg)
